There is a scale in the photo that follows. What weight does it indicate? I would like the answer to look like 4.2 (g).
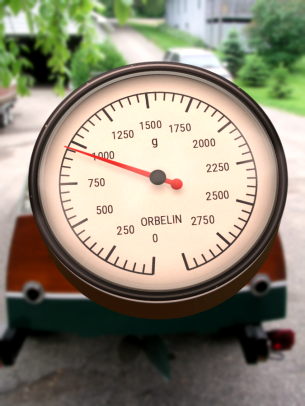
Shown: 950 (g)
